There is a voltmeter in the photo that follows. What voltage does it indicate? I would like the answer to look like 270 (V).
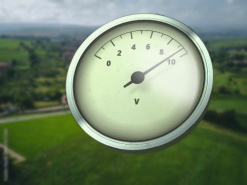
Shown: 9.5 (V)
